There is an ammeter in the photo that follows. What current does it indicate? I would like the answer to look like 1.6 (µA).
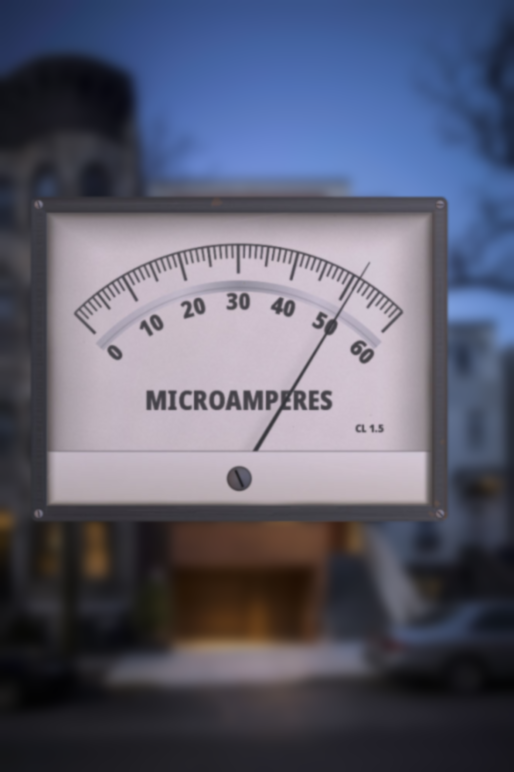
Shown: 51 (µA)
